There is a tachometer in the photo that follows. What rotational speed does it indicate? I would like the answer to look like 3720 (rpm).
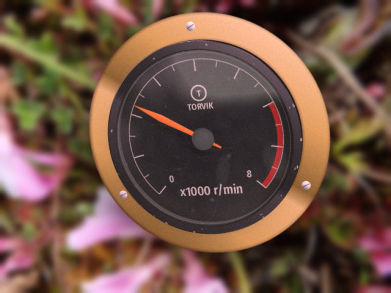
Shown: 2250 (rpm)
